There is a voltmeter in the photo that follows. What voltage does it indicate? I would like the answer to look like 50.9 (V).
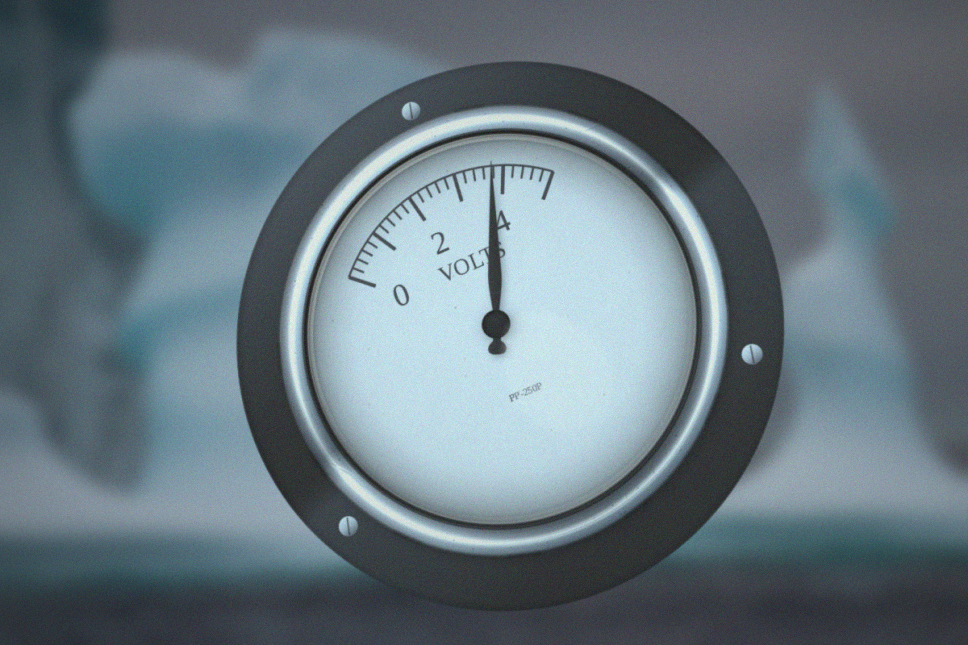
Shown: 3.8 (V)
